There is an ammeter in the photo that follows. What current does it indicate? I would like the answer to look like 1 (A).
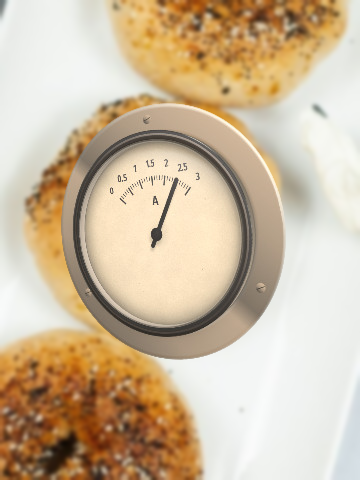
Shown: 2.5 (A)
